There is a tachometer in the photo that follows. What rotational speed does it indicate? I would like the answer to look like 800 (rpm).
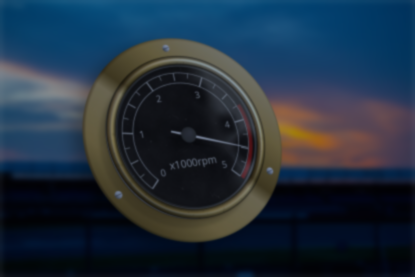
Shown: 4500 (rpm)
